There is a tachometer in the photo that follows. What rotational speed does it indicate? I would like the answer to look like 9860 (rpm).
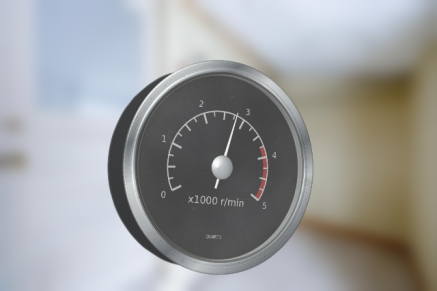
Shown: 2750 (rpm)
